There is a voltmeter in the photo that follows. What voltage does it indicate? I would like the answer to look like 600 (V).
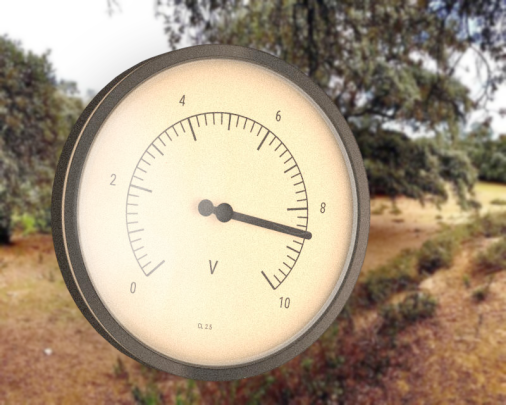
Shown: 8.6 (V)
